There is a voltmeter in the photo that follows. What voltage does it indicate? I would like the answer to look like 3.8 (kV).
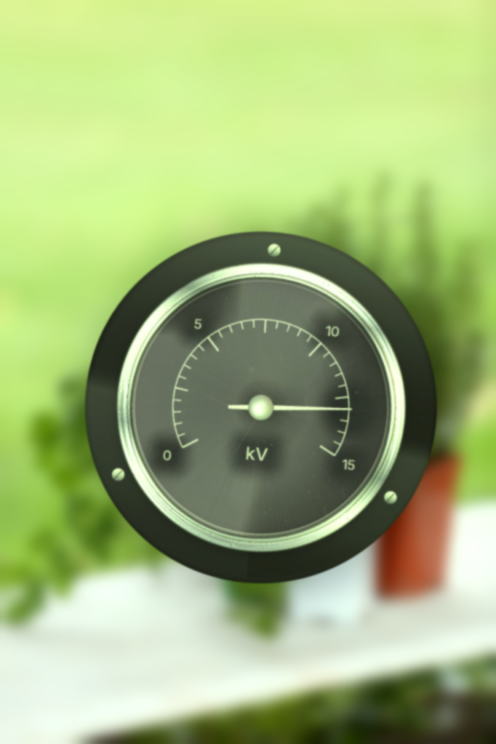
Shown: 13 (kV)
